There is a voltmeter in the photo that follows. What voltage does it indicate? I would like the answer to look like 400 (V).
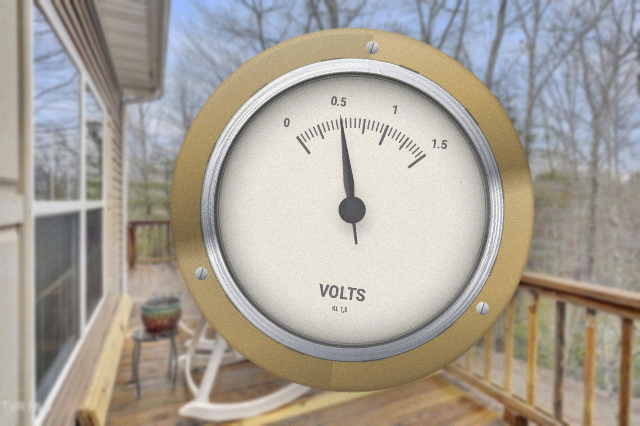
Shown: 0.5 (V)
